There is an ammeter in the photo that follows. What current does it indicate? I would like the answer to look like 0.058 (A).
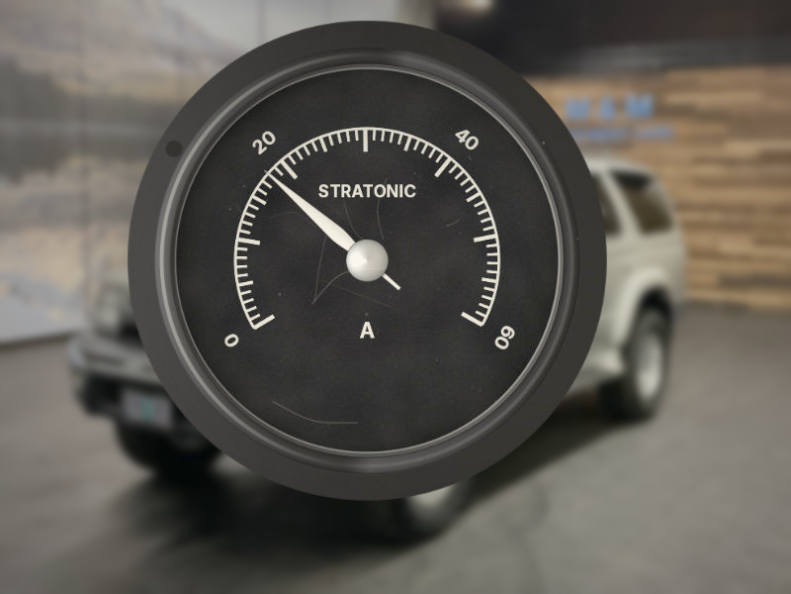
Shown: 18 (A)
